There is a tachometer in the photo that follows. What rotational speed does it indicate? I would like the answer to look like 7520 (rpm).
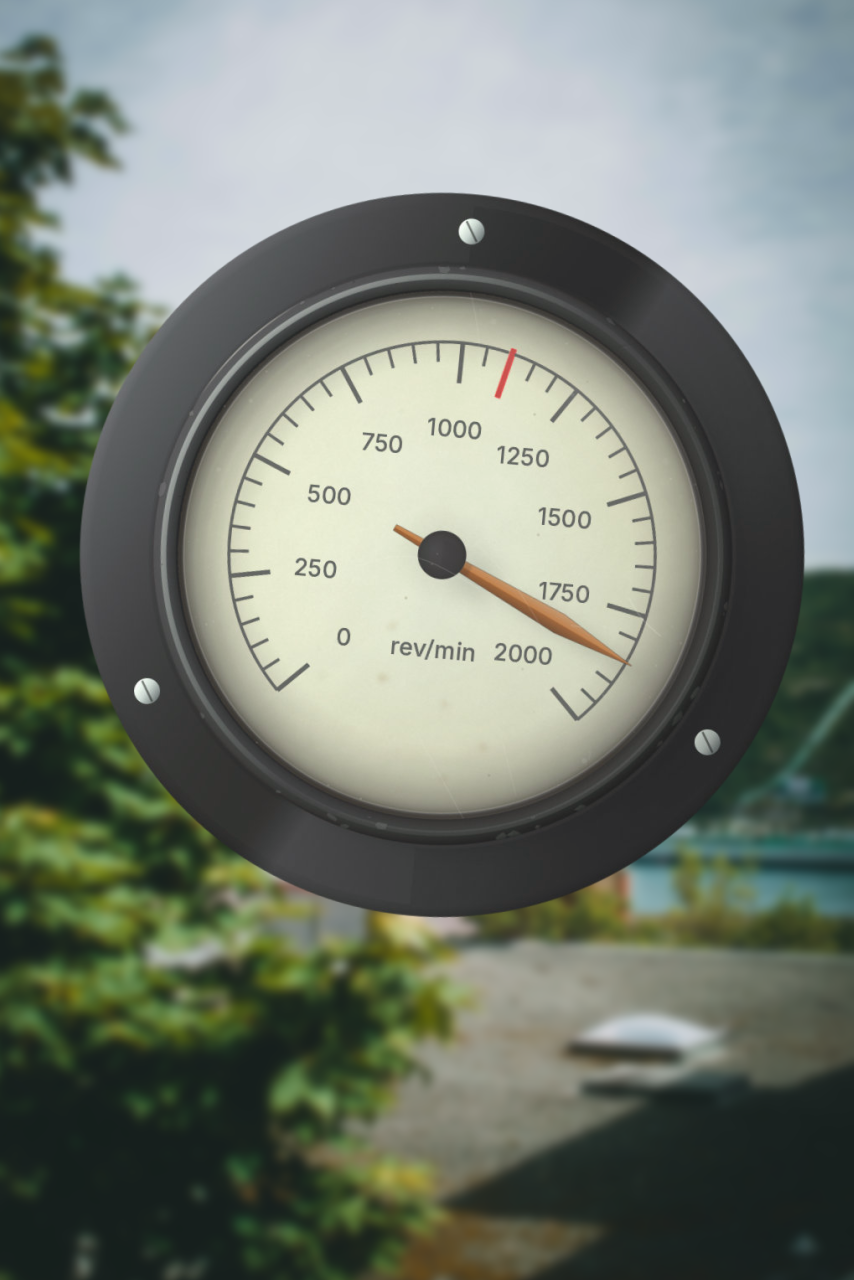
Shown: 1850 (rpm)
